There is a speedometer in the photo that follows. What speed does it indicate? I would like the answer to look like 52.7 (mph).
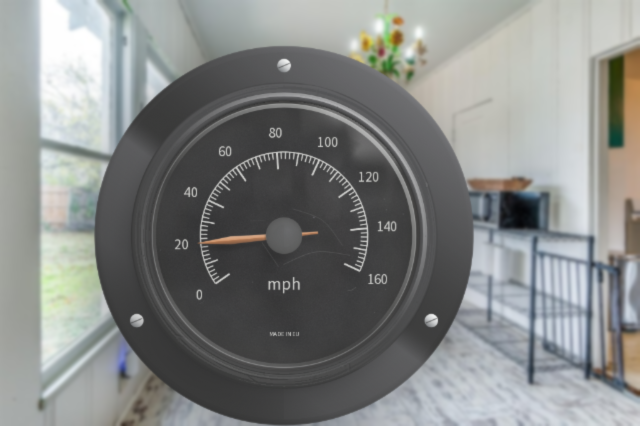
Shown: 20 (mph)
